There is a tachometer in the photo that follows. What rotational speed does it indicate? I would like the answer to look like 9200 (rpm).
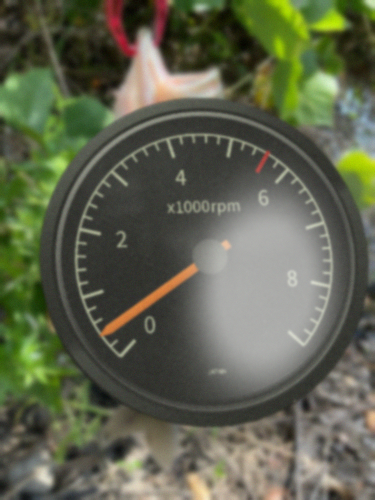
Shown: 400 (rpm)
